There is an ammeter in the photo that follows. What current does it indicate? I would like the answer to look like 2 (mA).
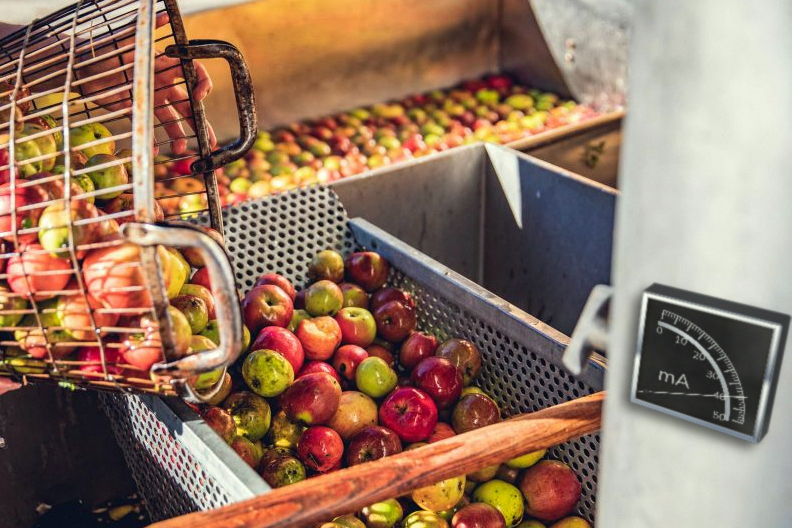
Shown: 40 (mA)
